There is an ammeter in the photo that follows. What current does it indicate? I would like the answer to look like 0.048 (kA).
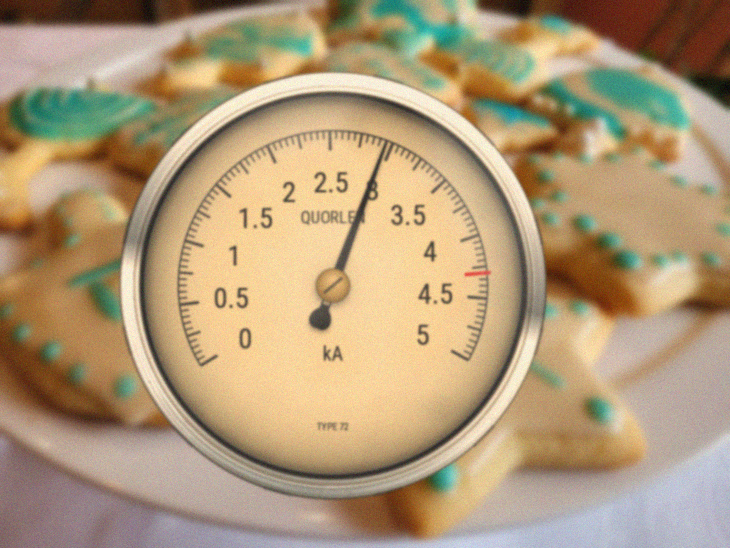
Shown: 2.95 (kA)
